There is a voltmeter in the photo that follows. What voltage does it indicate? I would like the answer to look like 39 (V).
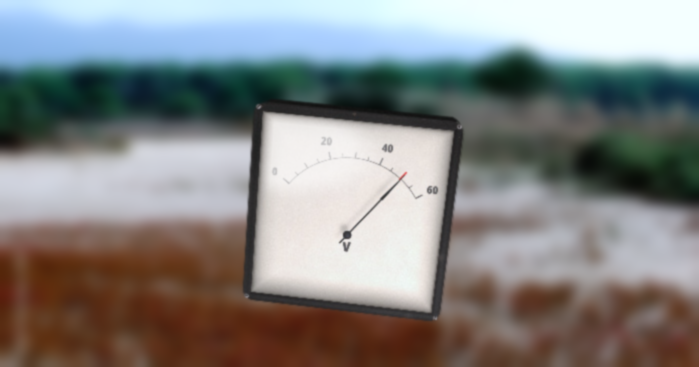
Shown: 50 (V)
